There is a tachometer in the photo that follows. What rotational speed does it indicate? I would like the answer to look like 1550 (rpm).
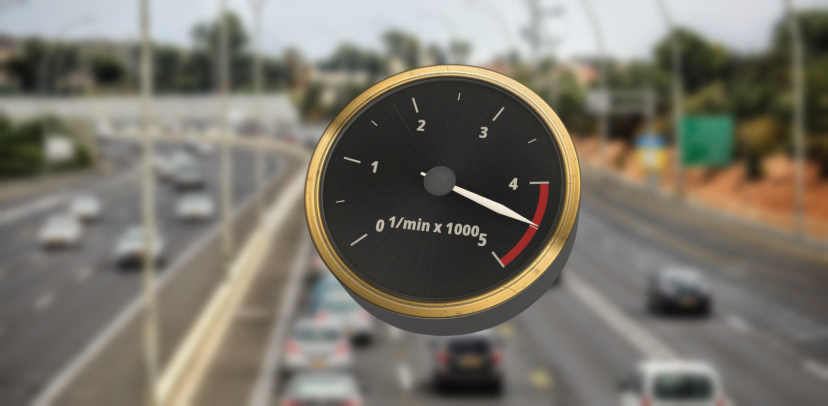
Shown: 4500 (rpm)
